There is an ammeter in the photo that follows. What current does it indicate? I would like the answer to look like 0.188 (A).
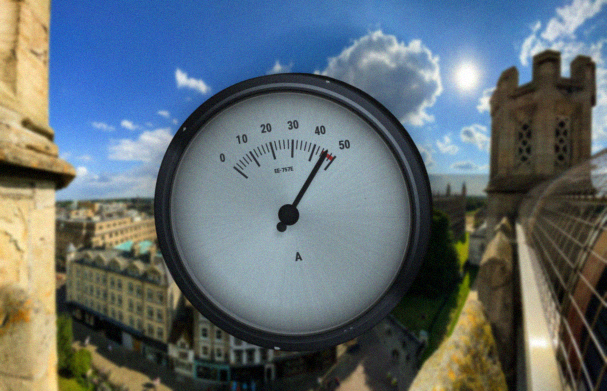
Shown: 46 (A)
